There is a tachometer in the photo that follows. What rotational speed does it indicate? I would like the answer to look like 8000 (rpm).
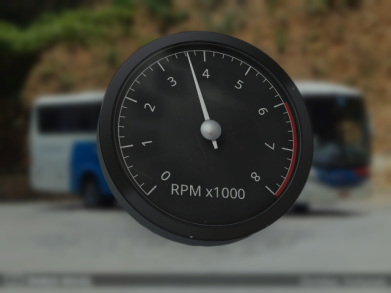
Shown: 3600 (rpm)
